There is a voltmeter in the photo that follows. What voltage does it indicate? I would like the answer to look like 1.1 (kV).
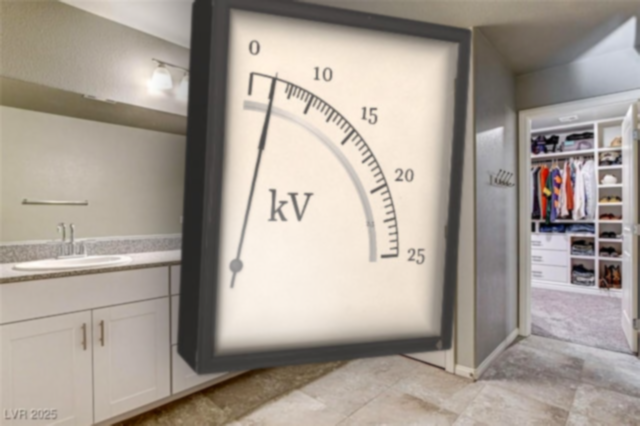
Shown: 5 (kV)
